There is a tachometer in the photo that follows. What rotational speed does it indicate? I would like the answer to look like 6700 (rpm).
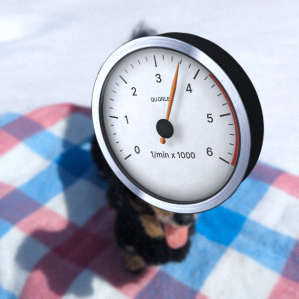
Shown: 3600 (rpm)
